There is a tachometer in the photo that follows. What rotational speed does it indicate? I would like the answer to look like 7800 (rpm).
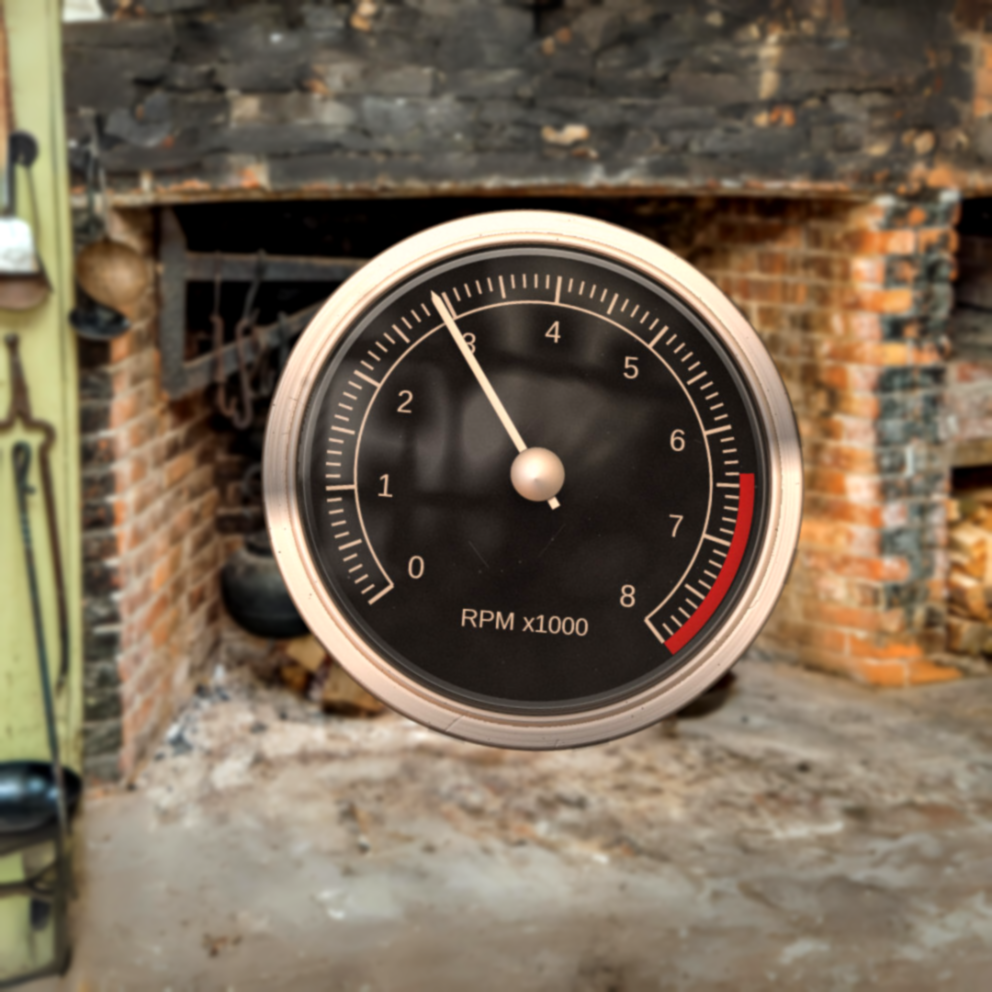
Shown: 2900 (rpm)
